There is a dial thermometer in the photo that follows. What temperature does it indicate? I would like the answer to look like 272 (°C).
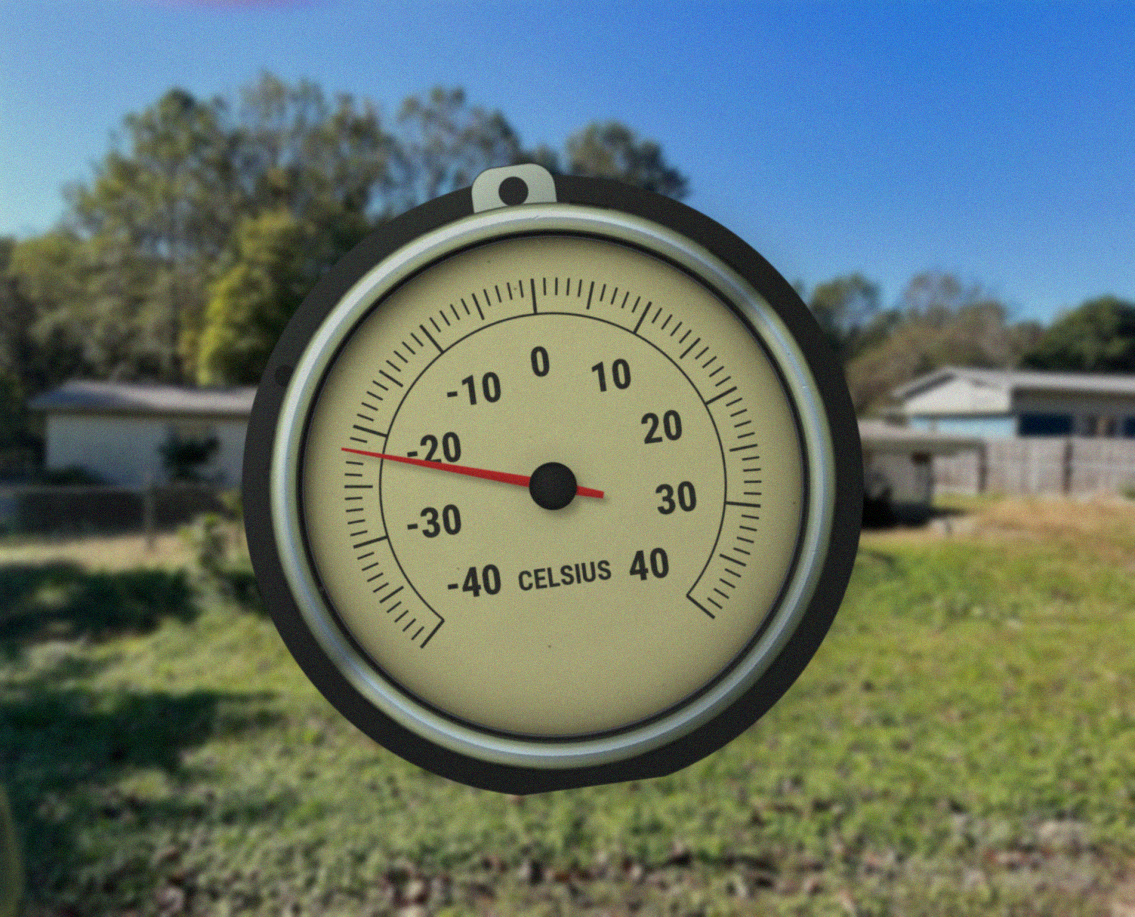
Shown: -22 (°C)
